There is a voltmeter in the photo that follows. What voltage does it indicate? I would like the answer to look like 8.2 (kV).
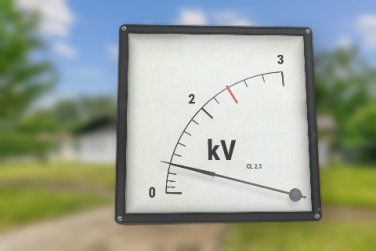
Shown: 1 (kV)
